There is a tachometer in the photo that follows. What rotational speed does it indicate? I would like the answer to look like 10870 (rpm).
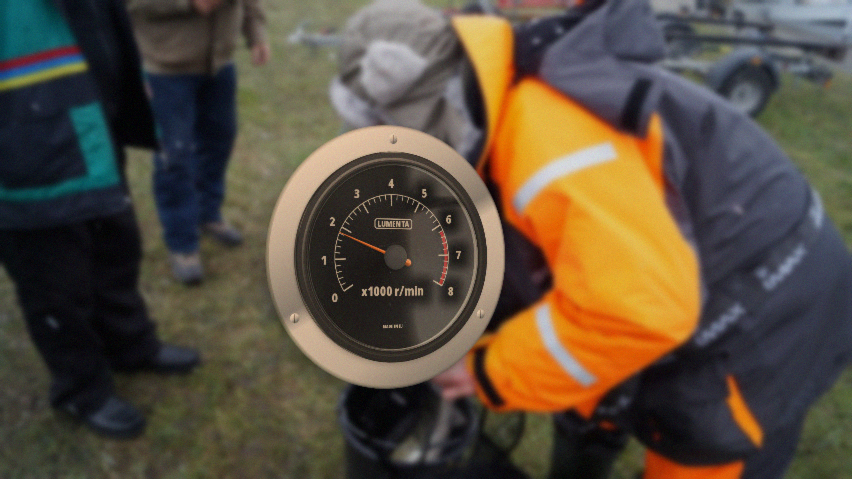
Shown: 1800 (rpm)
